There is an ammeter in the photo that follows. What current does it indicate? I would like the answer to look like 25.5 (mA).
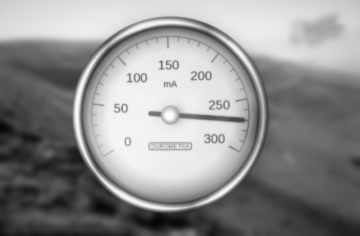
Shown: 270 (mA)
